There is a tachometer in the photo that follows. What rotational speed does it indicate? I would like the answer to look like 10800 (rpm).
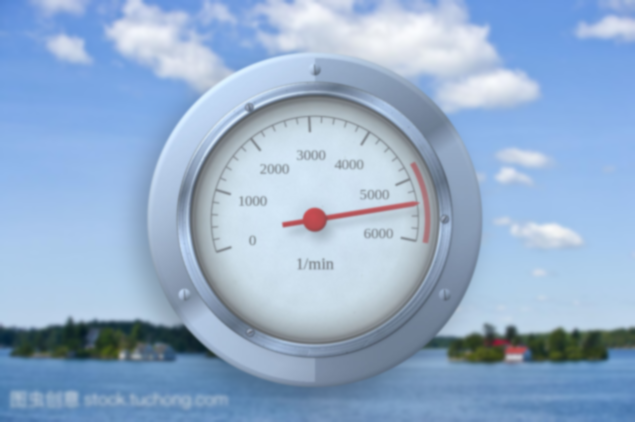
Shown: 5400 (rpm)
